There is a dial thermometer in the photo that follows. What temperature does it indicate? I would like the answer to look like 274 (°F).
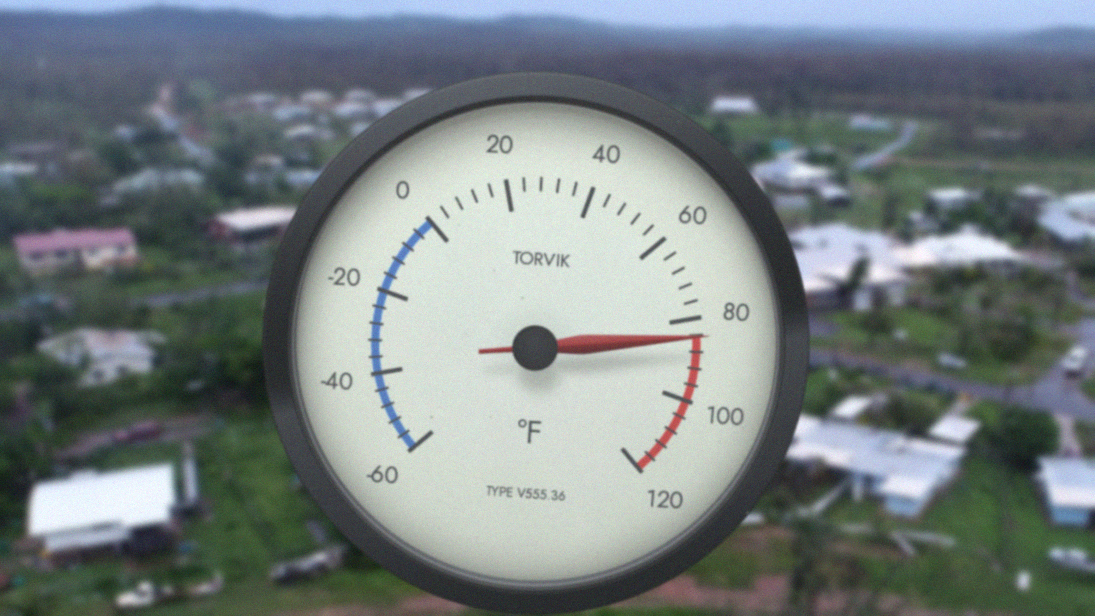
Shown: 84 (°F)
